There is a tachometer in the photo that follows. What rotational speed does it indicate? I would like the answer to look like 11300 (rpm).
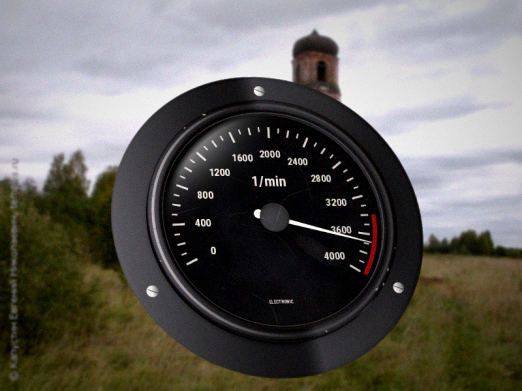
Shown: 3700 (rpm)
